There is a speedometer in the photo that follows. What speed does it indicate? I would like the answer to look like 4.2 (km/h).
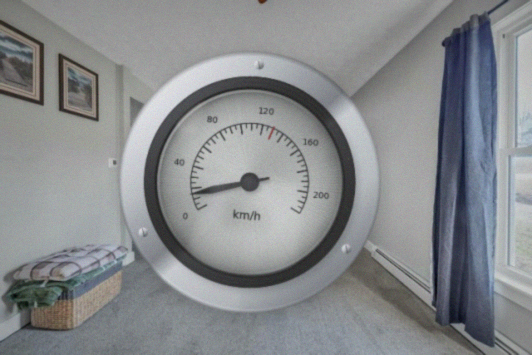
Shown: 15 (km/h)
